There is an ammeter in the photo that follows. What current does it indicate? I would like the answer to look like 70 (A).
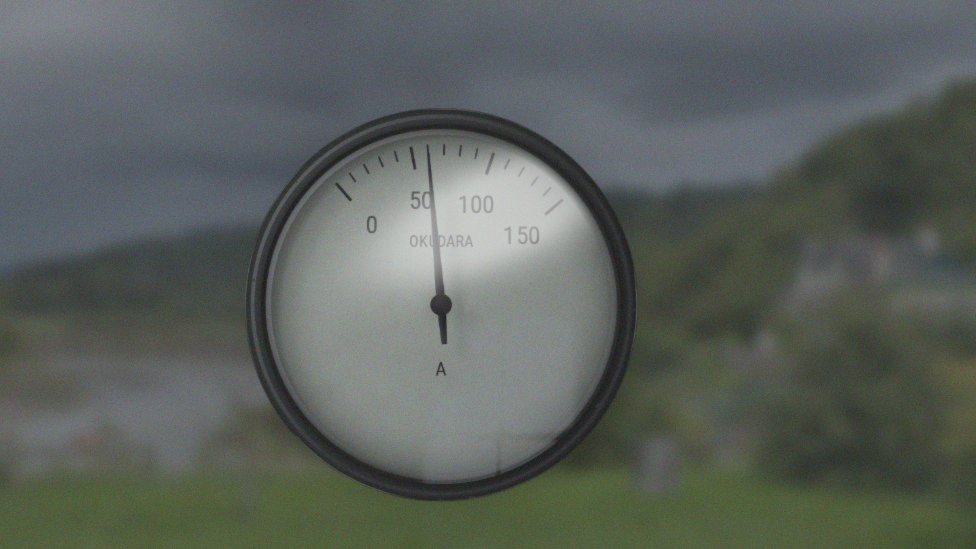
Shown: 60 (A)
